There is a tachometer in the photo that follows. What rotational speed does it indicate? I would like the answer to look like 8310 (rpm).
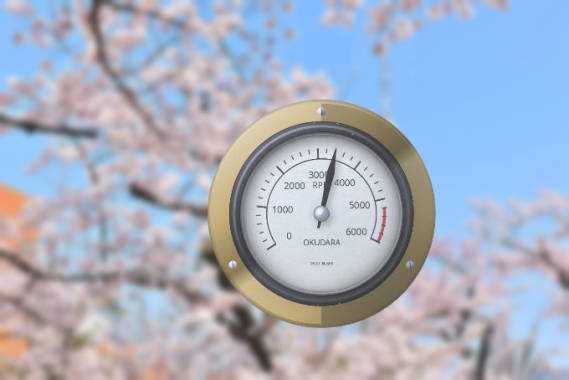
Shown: 3400 (rpm)
